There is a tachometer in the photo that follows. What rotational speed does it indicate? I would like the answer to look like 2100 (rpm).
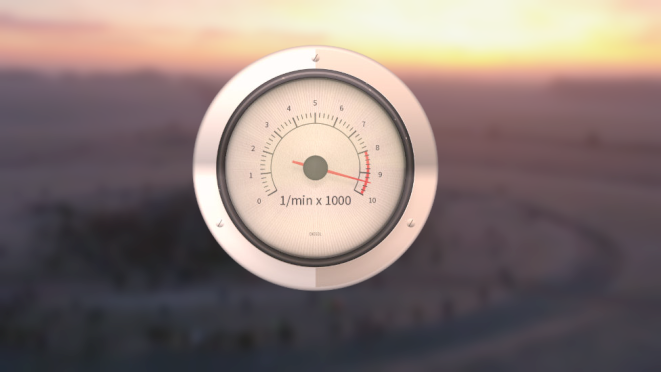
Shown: 9400 (rpm)
